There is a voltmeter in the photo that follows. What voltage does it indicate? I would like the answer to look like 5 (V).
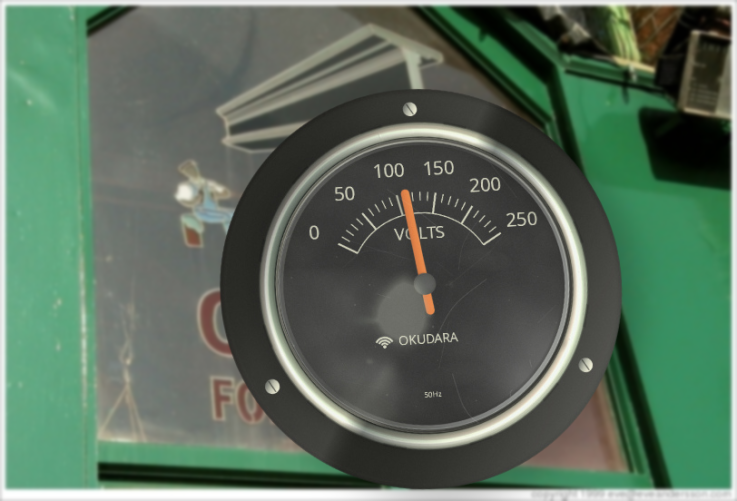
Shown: 110 (V)
